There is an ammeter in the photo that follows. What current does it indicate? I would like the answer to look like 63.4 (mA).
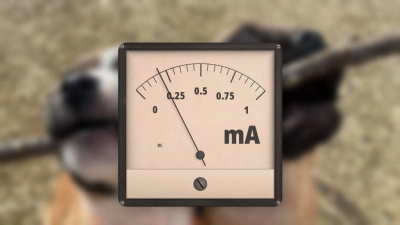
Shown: 0.2 (mA)
